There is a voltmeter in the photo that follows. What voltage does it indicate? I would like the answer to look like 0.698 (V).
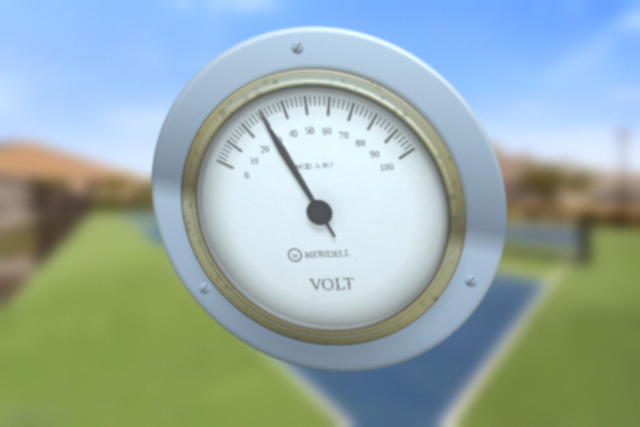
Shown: 30 (V)
